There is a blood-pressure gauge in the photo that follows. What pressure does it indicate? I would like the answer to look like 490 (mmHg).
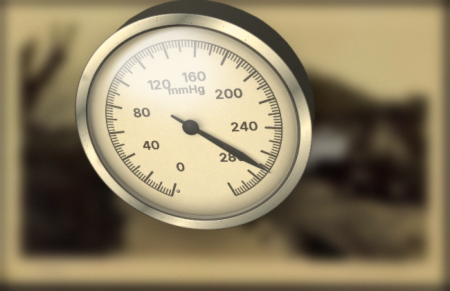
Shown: 270 (mmHg)
